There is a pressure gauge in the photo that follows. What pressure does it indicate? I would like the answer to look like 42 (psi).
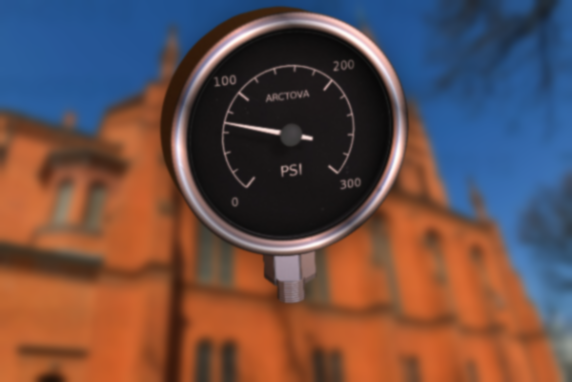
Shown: 70 (psi)
